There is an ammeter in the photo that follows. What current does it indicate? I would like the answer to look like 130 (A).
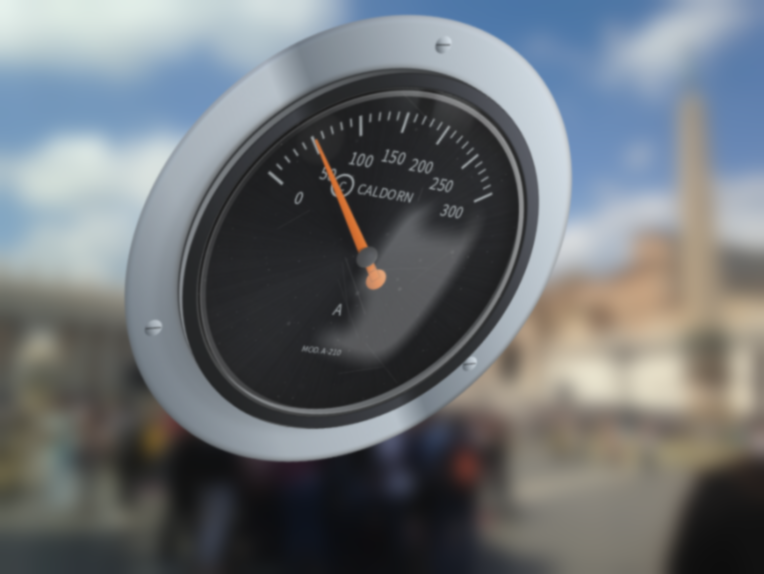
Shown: 50 (A)
